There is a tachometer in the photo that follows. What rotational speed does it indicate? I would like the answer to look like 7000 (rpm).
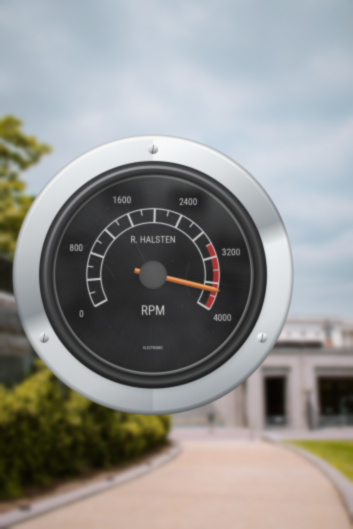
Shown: 3700 (rpm)
